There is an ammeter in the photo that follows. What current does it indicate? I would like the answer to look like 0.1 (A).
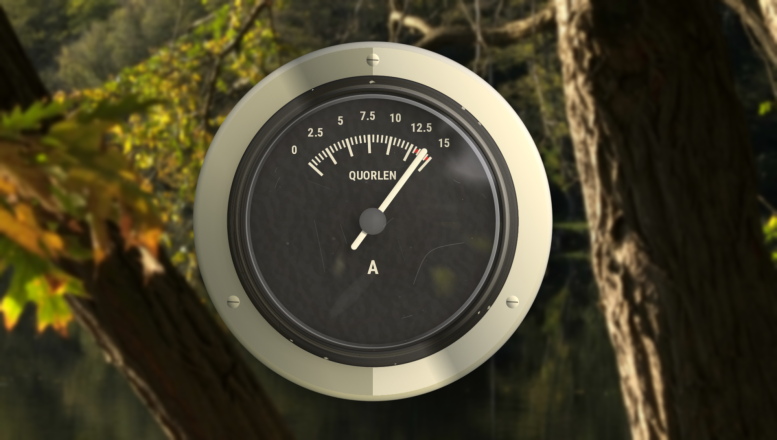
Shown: 14 (A)
